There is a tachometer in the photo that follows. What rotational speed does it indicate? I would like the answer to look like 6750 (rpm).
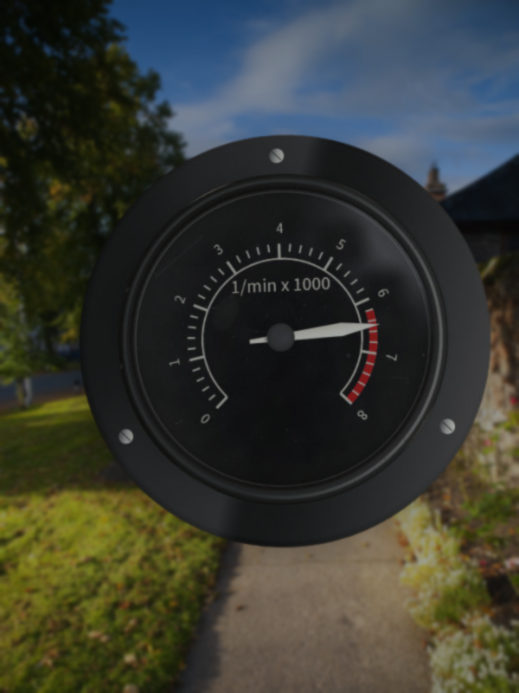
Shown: 6500 (rpm)
